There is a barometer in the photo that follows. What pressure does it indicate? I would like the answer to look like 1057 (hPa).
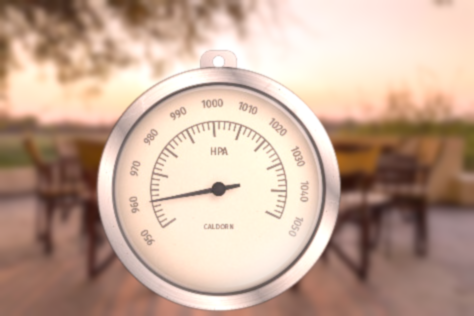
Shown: 960 (hPa)
